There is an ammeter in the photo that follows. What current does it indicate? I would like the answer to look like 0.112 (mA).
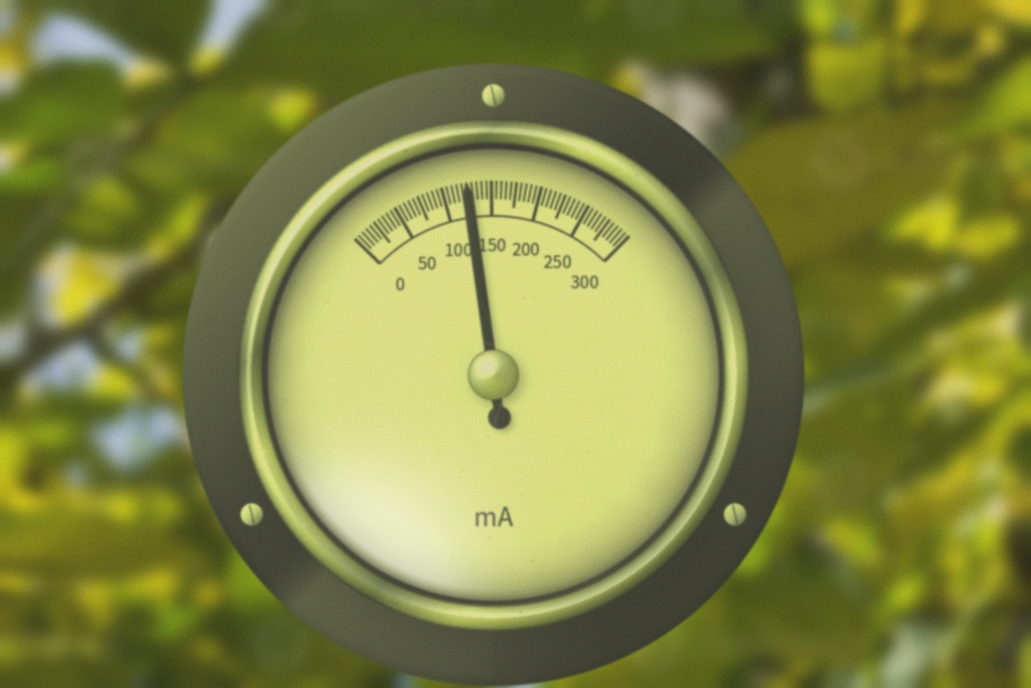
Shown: 125 (mA)
